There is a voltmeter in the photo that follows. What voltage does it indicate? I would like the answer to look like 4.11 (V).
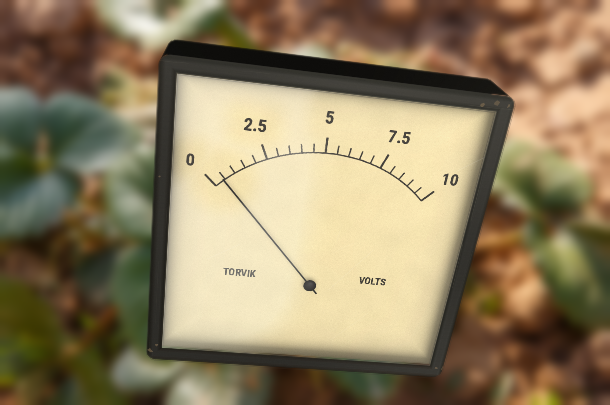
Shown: 0.5 (V)
